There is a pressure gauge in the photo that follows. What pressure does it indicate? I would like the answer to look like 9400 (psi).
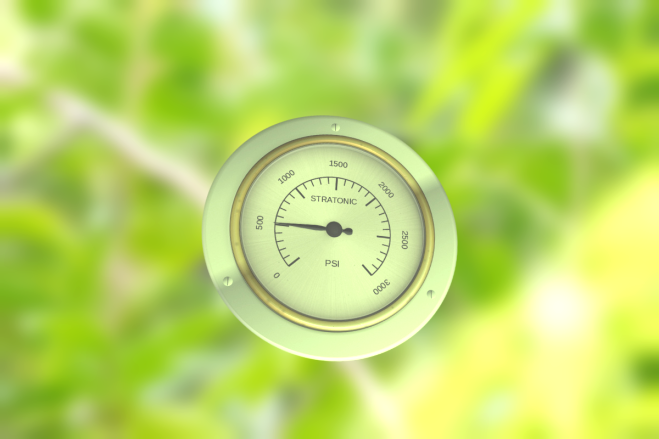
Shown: 500 (psi)
